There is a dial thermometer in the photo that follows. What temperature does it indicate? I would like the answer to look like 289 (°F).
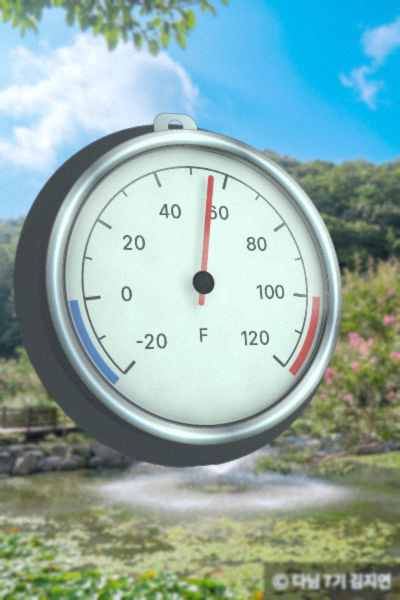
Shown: 55 (°F)
